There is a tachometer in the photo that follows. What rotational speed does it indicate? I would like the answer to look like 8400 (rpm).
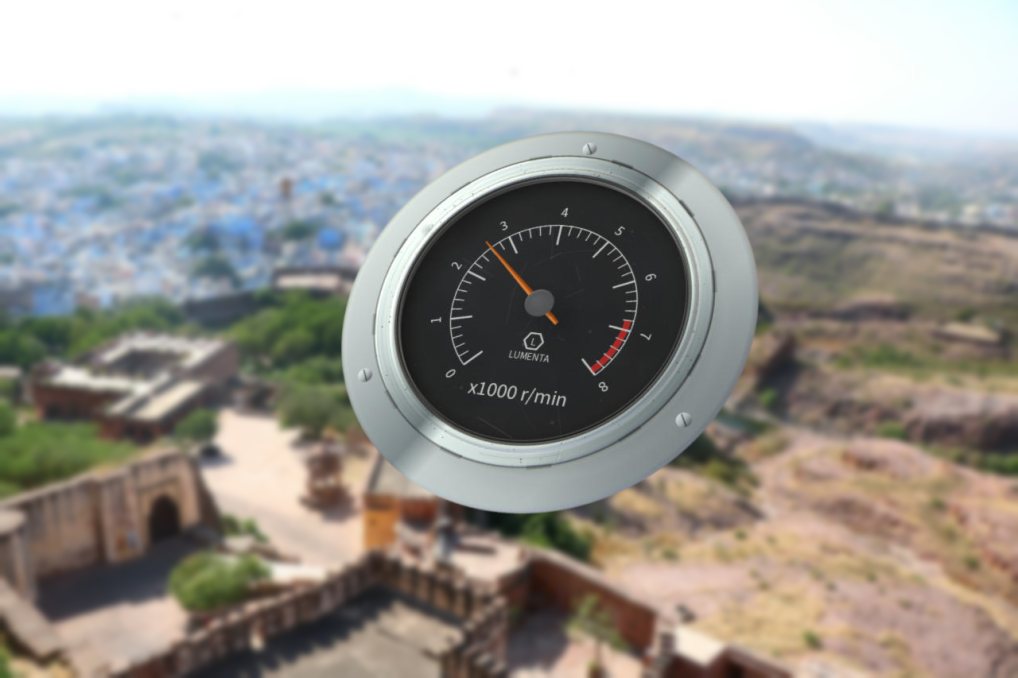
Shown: 2600 (rpm)
